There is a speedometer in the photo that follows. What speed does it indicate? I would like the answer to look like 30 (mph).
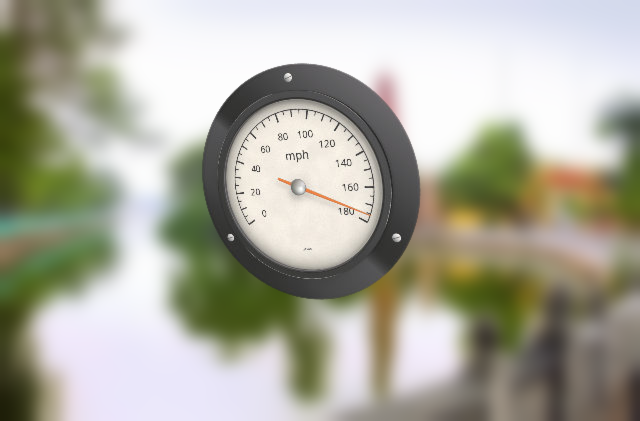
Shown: 175 (mph)
